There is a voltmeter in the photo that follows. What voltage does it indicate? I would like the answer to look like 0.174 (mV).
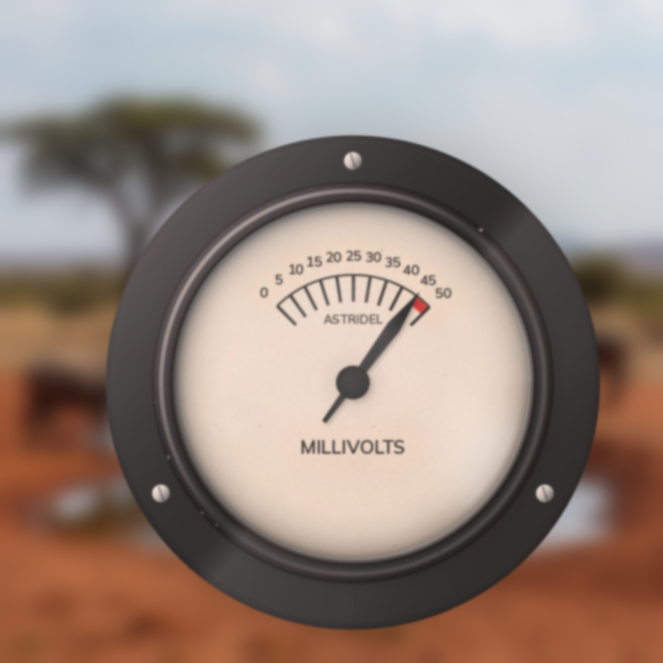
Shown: 45 (mV)
